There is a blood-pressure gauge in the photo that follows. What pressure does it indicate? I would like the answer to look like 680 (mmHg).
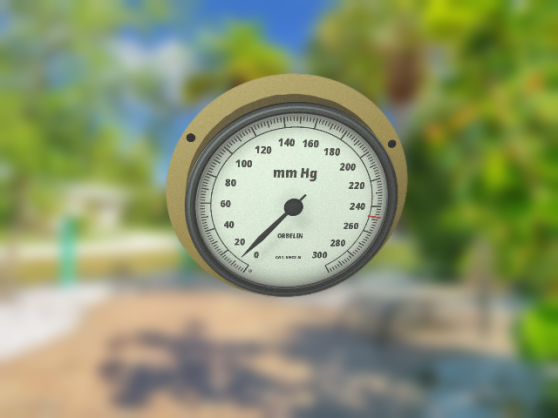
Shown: 10 (mmHg)
